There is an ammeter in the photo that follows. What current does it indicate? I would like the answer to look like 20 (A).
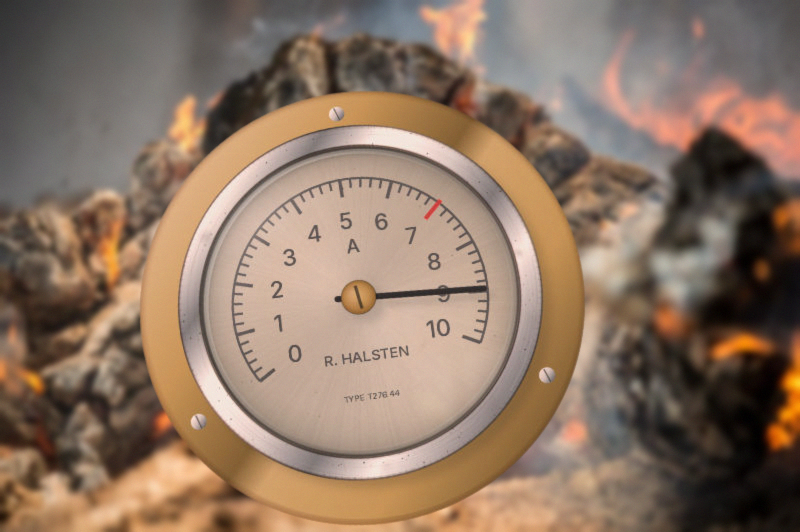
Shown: 9 (A)
